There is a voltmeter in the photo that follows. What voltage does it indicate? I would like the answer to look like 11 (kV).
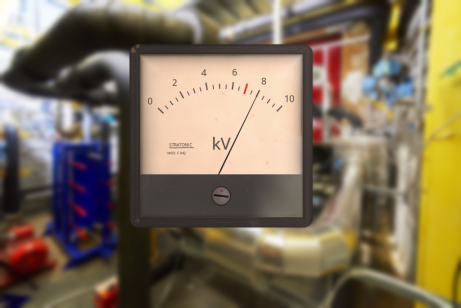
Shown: 8 (kV)
